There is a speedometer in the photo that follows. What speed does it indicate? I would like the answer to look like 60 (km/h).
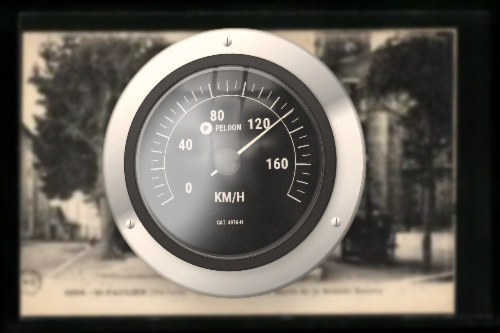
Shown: 130 (km/h)
